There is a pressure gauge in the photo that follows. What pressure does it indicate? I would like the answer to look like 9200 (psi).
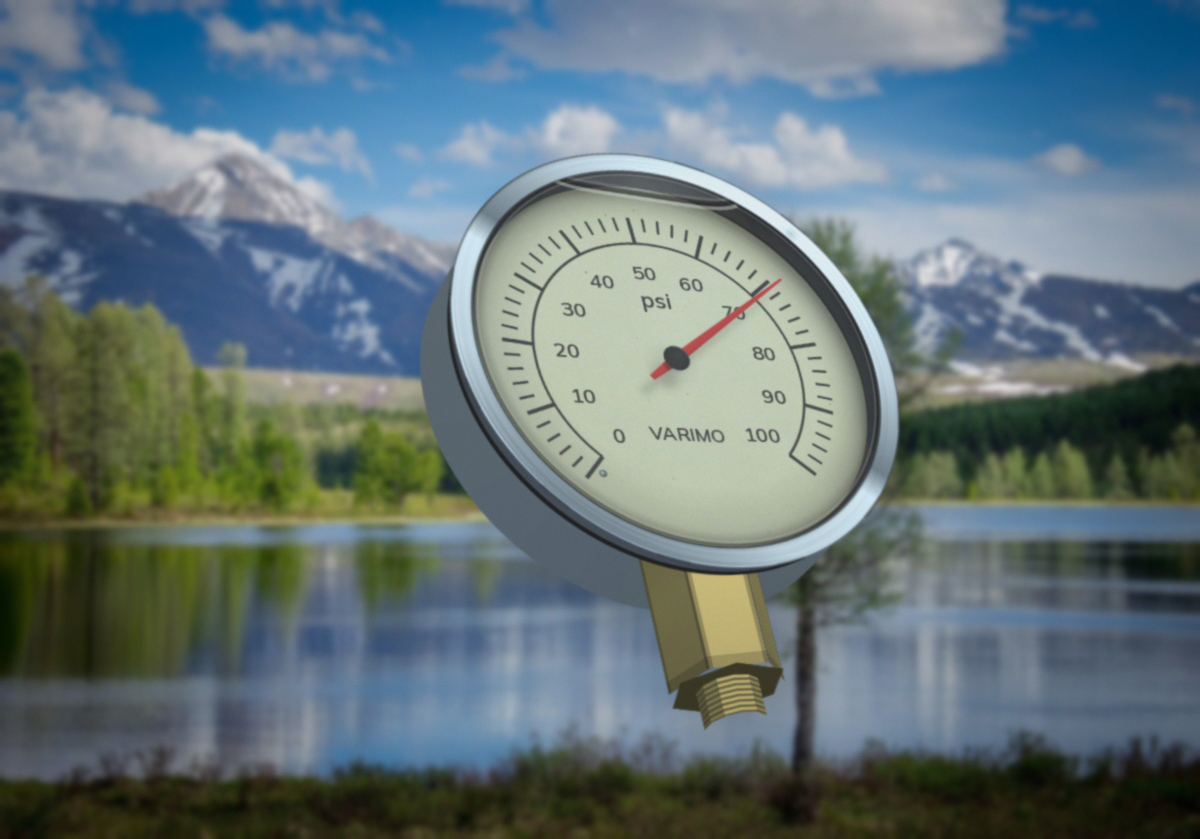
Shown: 71 (psi)
